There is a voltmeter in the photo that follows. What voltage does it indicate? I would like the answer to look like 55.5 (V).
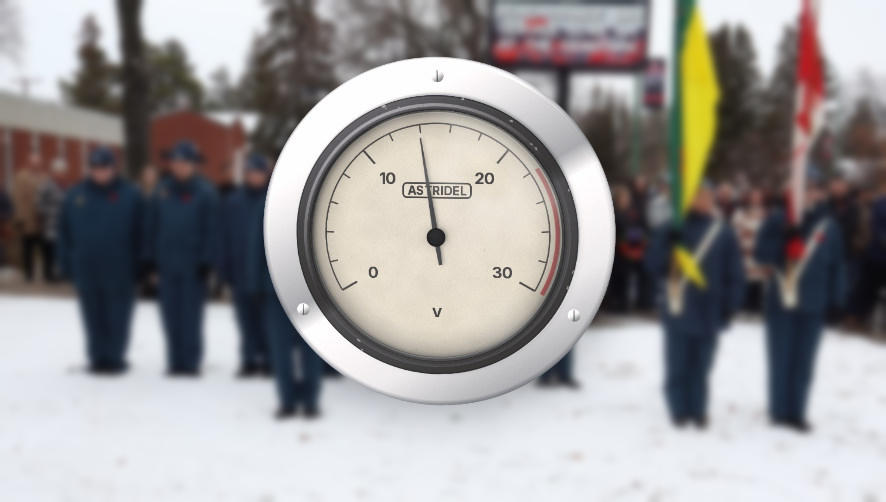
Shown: 14 (V)
